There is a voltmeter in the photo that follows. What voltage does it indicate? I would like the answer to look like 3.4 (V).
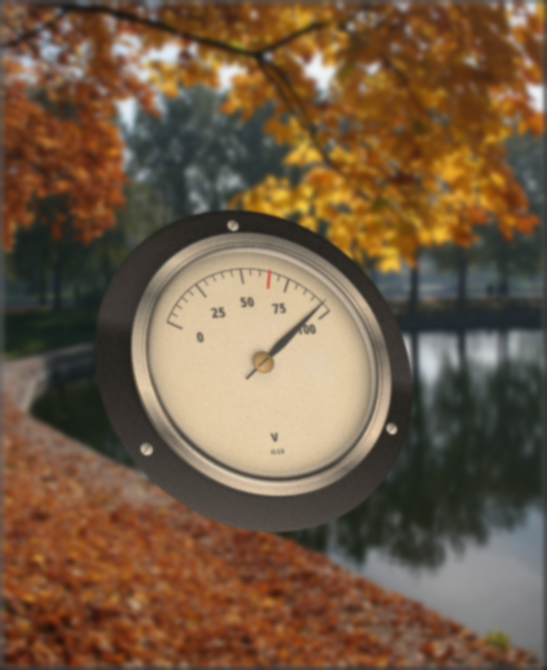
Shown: 95 (V)
